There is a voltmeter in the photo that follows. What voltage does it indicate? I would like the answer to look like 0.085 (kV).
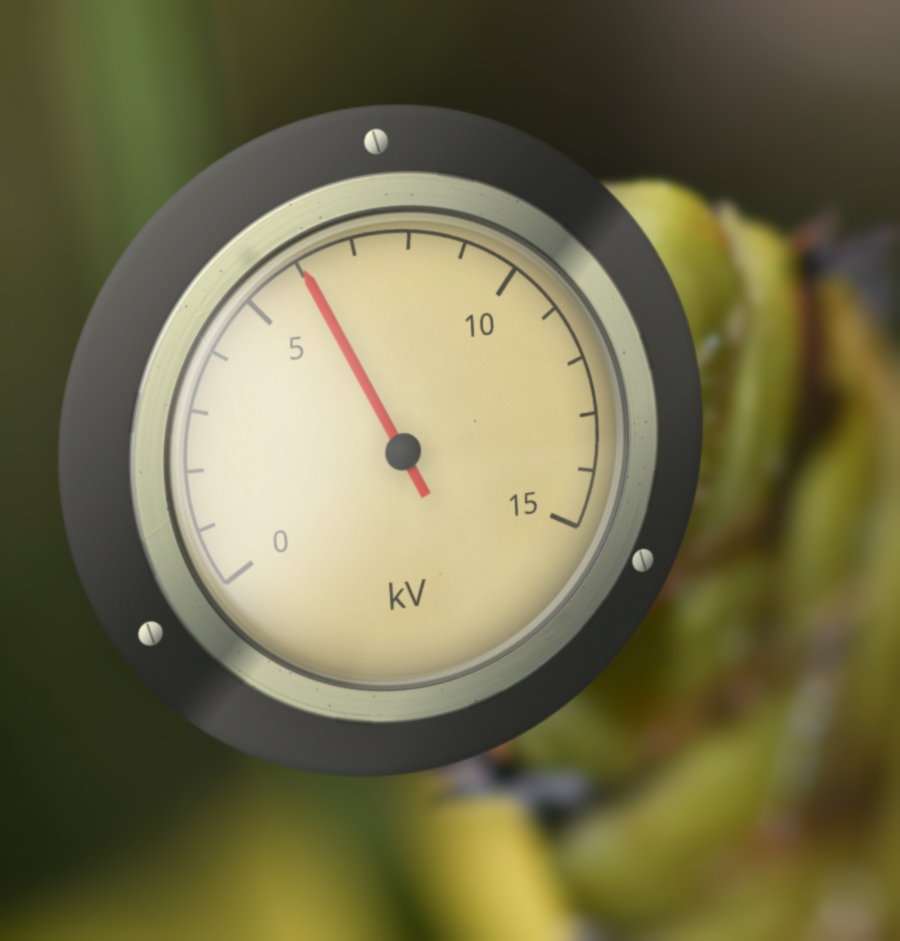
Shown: 6 (kV)
